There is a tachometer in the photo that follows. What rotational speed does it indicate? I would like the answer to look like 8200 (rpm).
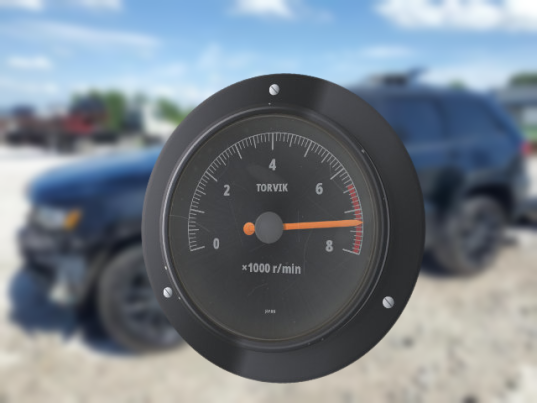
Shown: 7300 (rpm)
